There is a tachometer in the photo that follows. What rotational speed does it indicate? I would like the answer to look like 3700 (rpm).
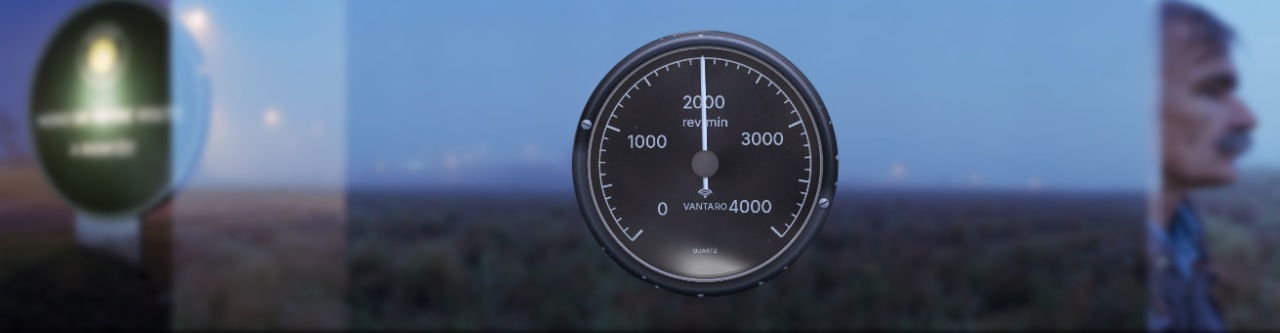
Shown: 2000 (rpm)
